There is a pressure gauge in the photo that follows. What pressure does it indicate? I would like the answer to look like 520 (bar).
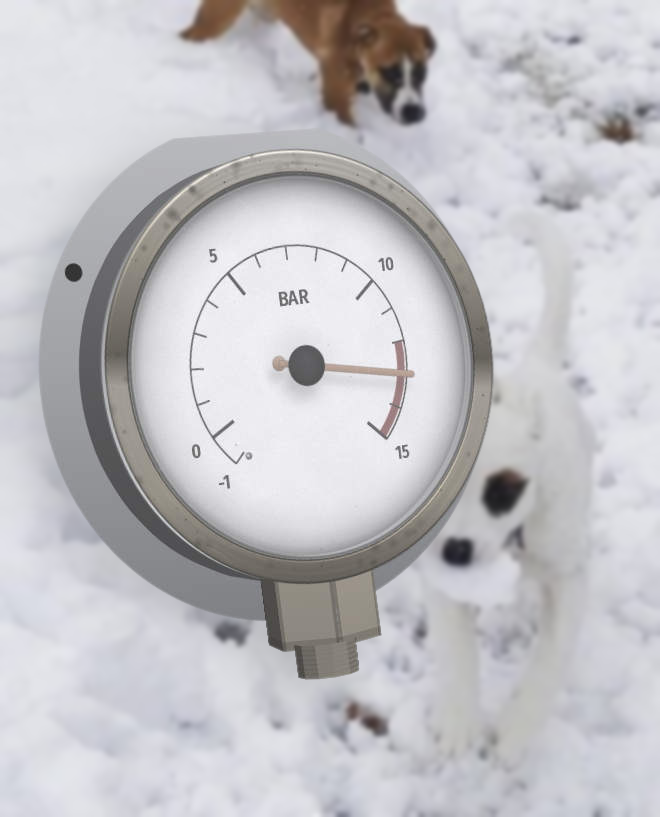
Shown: 13 (bar)
